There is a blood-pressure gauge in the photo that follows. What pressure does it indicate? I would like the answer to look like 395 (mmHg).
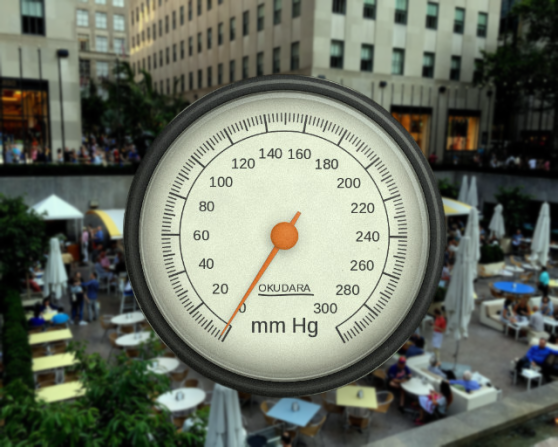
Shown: 2 (mmHg)
